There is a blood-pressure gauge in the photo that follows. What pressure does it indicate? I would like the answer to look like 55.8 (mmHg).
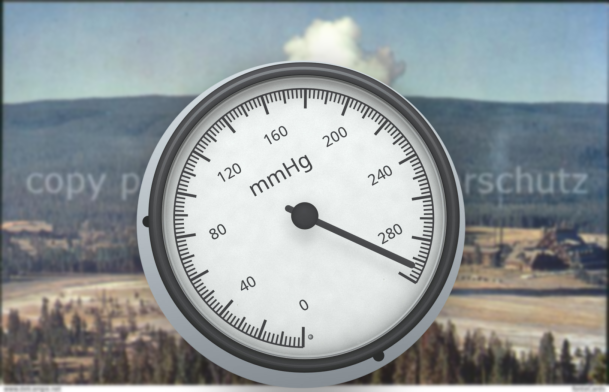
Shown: 294 (mmHg)
